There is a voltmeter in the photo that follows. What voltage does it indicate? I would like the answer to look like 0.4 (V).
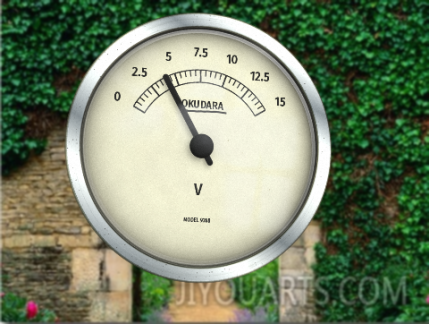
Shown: 4 (V)
